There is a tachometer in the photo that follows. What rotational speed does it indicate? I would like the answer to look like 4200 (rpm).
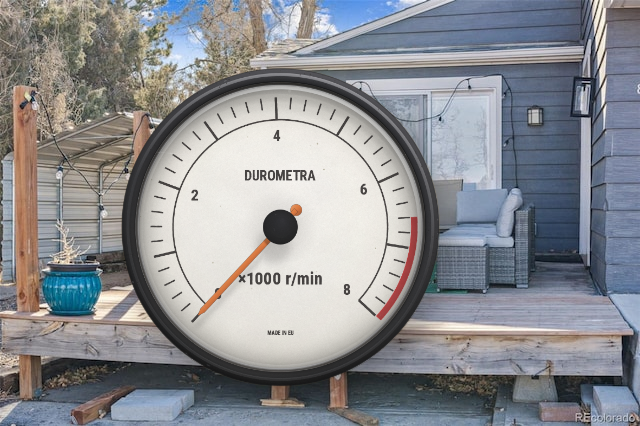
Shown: 0 (rpm)
